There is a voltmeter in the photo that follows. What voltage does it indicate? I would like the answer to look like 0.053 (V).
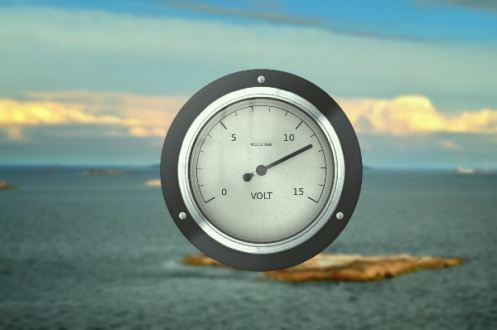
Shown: 11.5 (V)
